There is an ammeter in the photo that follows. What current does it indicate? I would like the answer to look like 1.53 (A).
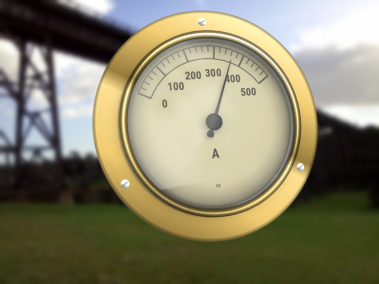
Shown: 360 (A)
